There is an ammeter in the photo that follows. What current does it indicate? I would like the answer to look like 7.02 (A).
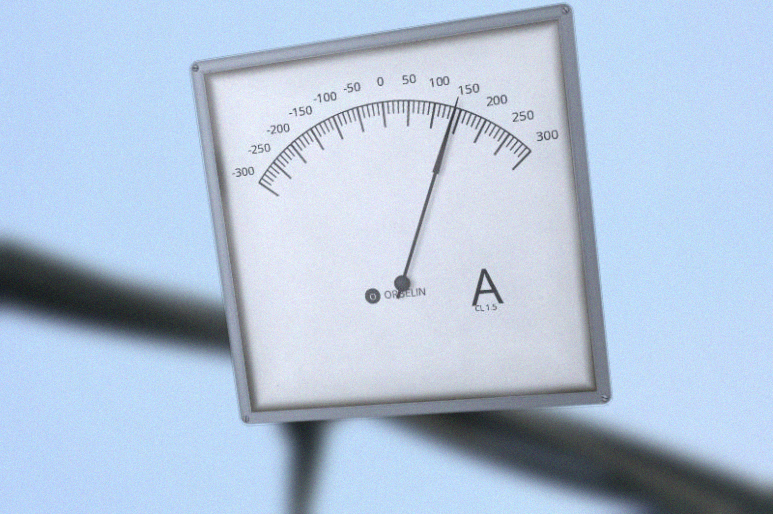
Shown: 140 (A)
